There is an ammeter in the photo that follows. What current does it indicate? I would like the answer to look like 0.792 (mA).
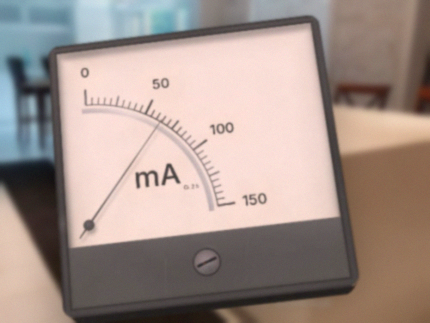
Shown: 65 (mA)
